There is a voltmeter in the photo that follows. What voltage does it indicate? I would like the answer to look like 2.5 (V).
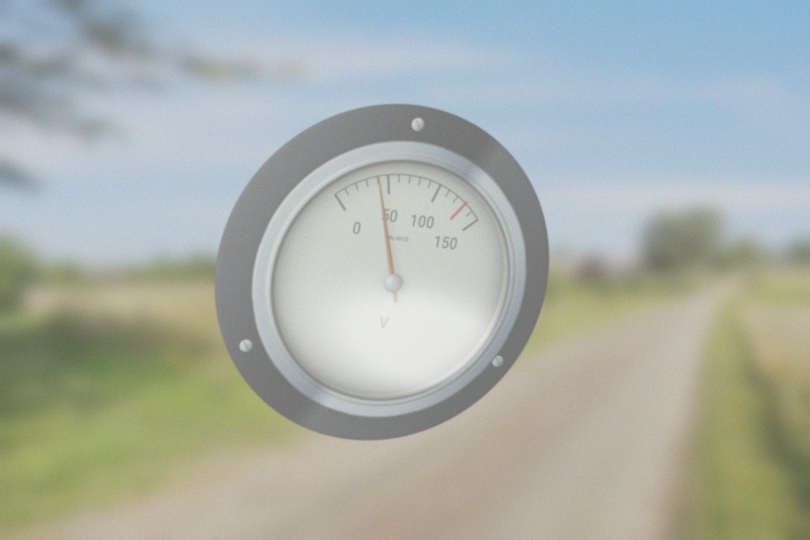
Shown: 40 (V)
